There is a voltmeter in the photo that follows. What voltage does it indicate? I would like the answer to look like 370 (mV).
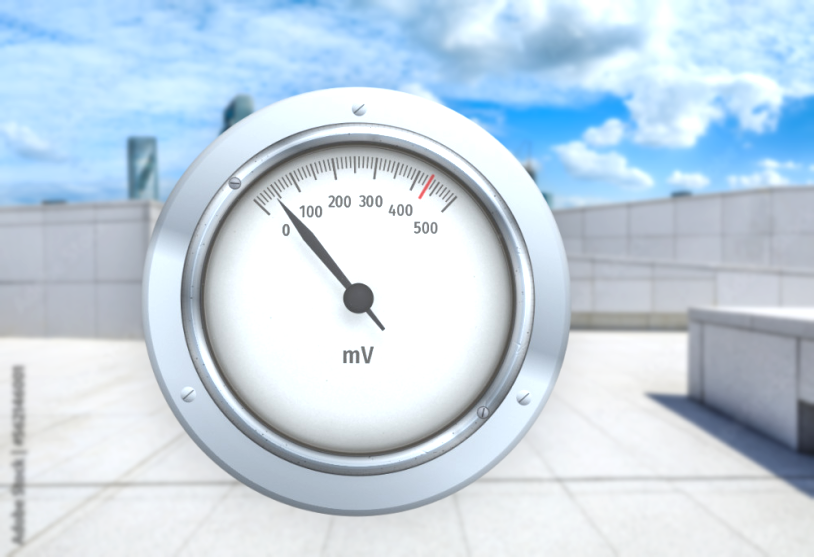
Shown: 40 (mV)
